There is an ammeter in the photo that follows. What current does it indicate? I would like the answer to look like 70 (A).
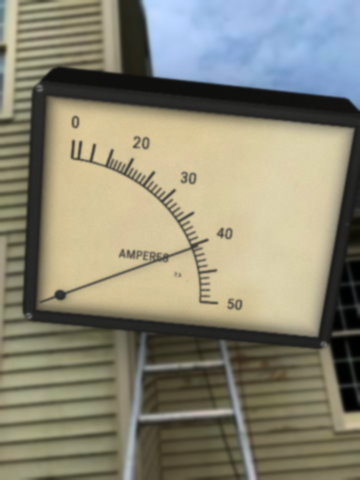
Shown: 40 (A)
